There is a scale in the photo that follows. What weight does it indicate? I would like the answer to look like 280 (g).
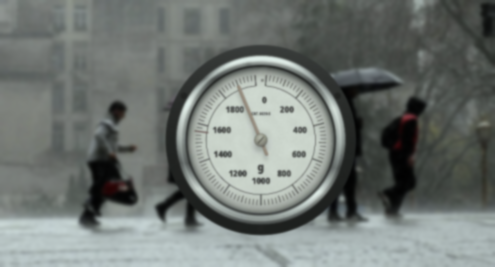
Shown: 1900 (g)
